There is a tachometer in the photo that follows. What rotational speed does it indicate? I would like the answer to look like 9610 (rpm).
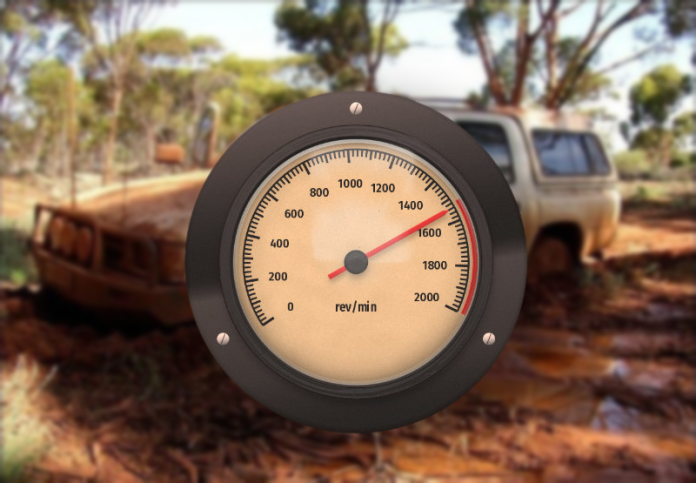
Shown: 1540 (rpm)
